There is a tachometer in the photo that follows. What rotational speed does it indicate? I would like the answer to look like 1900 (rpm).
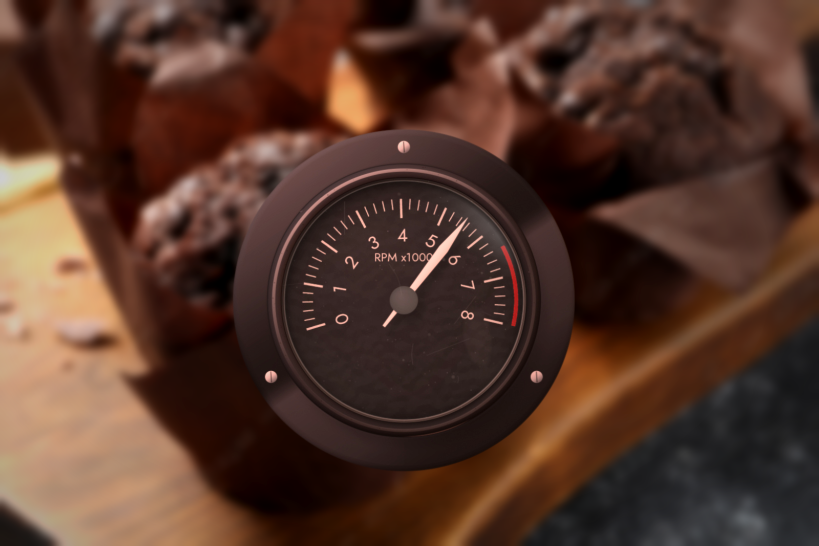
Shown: 5500 (rpm)
